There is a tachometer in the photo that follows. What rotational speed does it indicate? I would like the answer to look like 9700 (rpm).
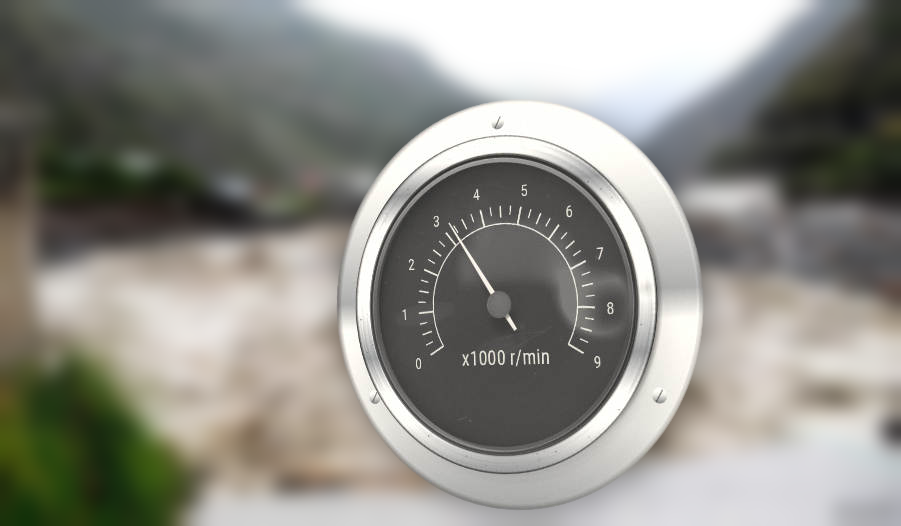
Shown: 3250 (rpm)
